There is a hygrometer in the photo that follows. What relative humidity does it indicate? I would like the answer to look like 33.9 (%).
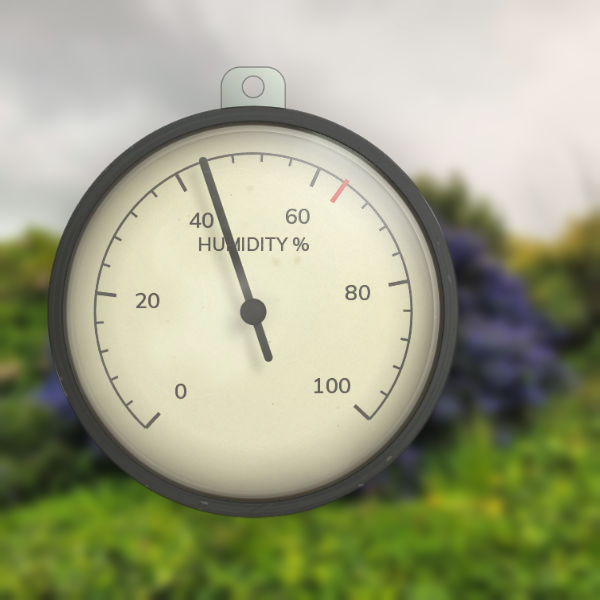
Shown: 44 (%)
